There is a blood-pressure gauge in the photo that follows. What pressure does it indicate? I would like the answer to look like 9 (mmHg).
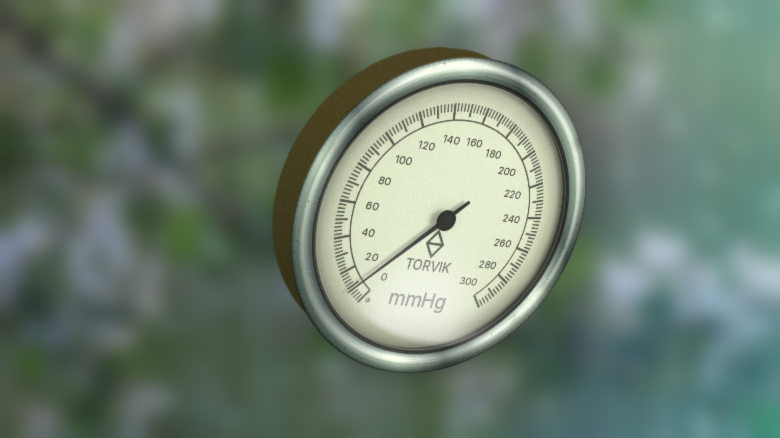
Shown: 10 (mmHg)
